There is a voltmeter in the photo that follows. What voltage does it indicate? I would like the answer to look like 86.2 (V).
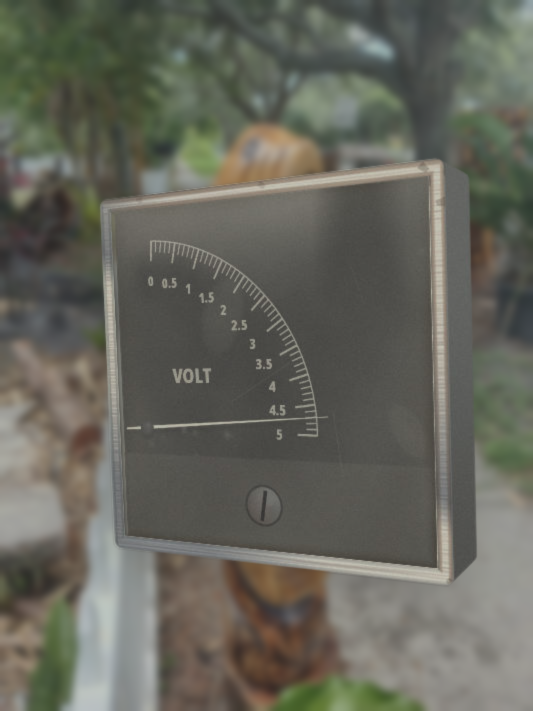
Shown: 4.7 (V)
